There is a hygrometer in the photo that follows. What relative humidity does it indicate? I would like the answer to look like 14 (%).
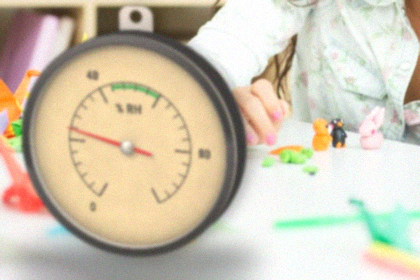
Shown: 24 (%)
